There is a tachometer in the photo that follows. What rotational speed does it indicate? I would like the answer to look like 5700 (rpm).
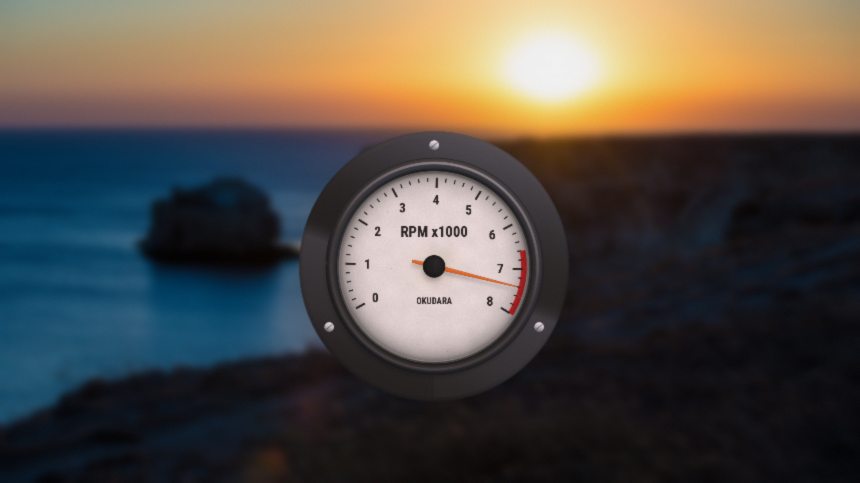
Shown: 7400 (rpm)
